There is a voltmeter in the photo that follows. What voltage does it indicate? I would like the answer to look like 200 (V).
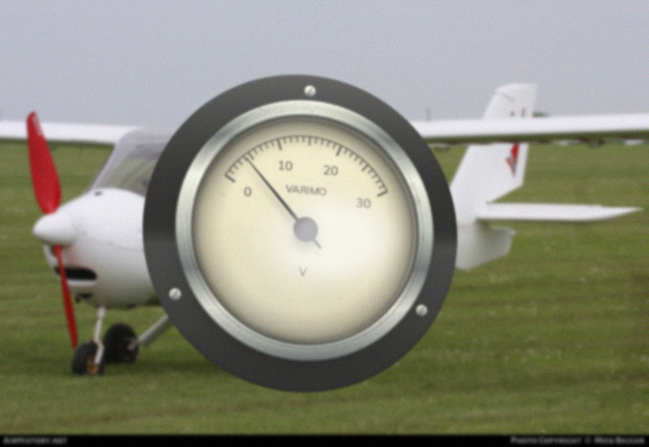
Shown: 4 (V)
